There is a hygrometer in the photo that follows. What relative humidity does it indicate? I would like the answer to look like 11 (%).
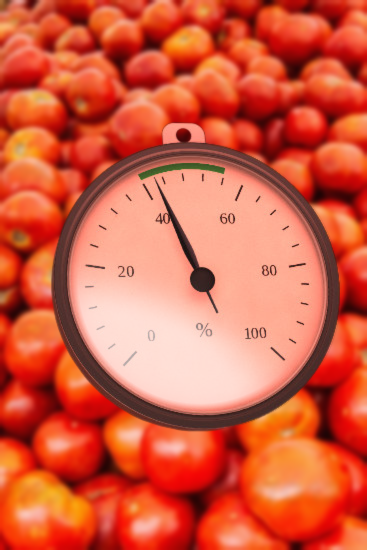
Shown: 42 (%)
